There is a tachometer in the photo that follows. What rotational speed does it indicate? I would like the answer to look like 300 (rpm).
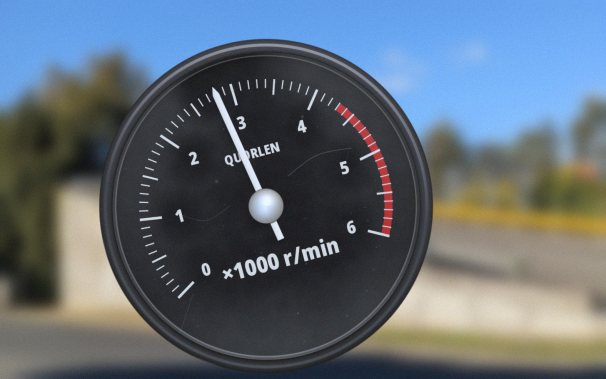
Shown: 2800 (rpm)
